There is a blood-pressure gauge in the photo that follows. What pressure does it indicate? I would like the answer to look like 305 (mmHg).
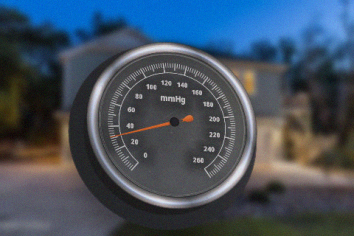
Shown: 30 (mmHg)
